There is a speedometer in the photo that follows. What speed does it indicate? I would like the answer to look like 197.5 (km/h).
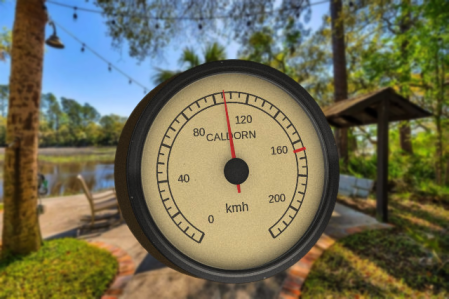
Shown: 105 (km/h)
